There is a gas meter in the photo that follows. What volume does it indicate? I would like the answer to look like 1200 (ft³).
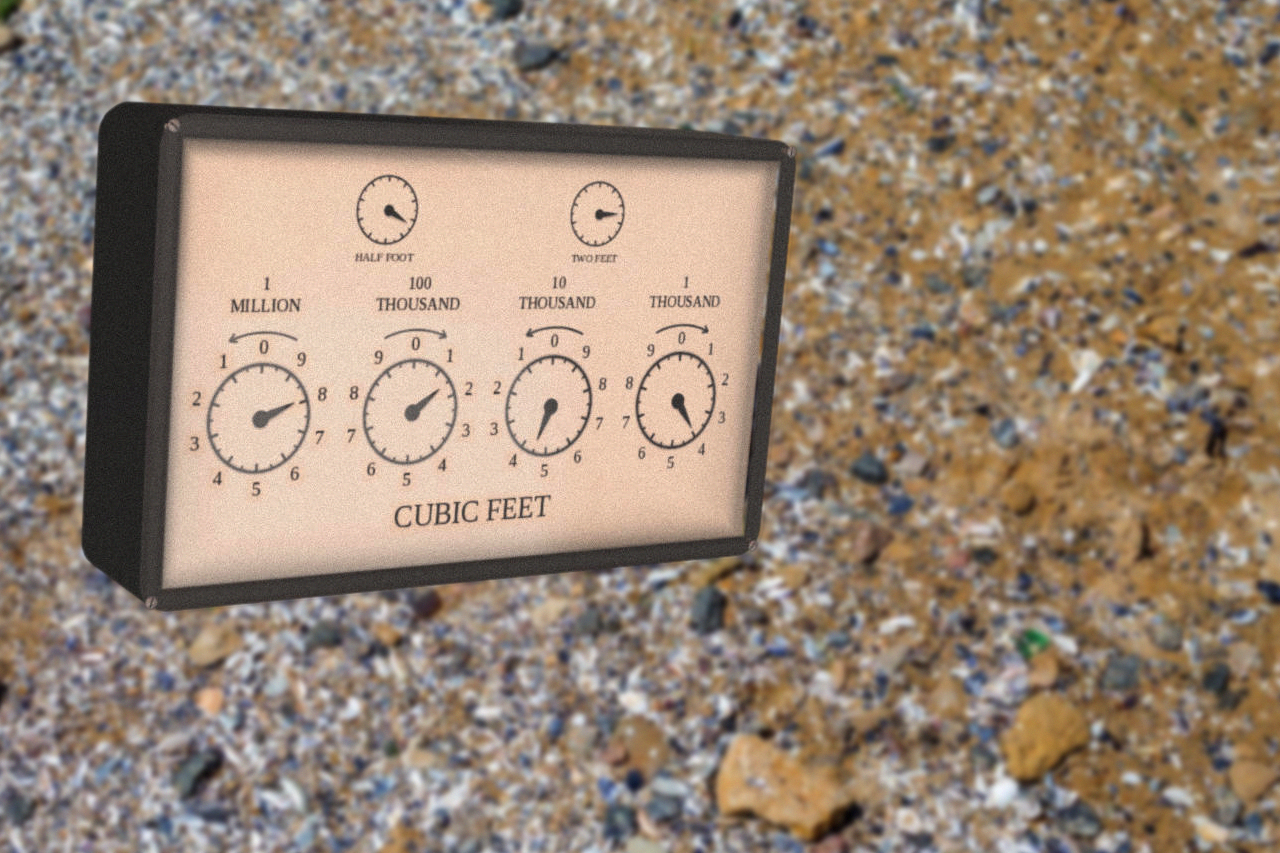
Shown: 814400 (ft³)
